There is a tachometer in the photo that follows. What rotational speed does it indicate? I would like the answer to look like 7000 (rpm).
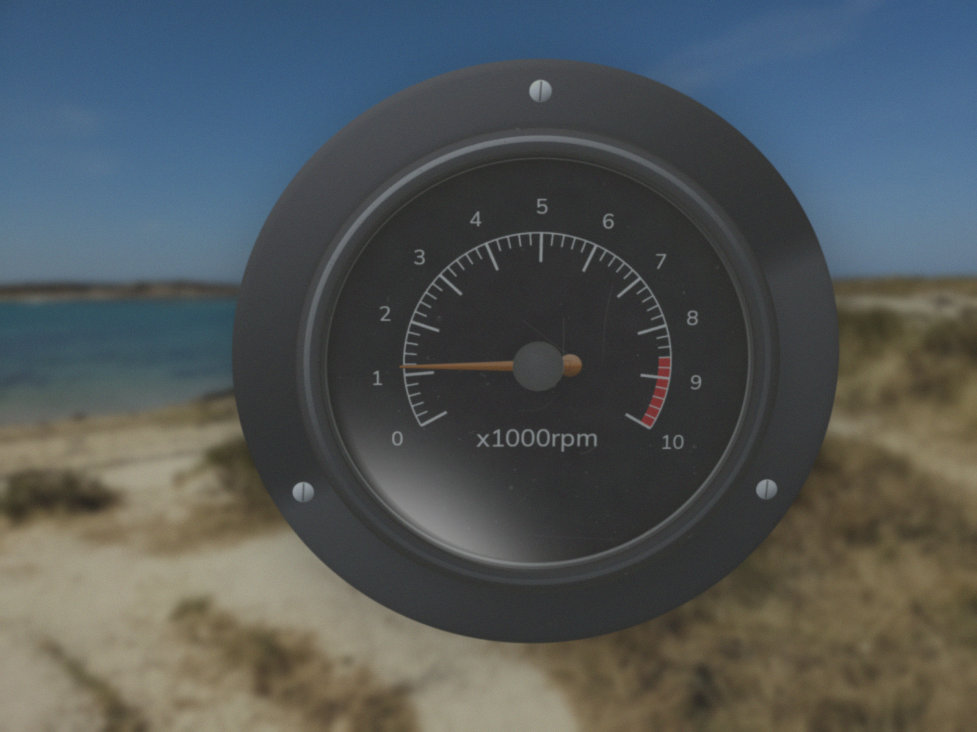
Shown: 1200 (rpm)
